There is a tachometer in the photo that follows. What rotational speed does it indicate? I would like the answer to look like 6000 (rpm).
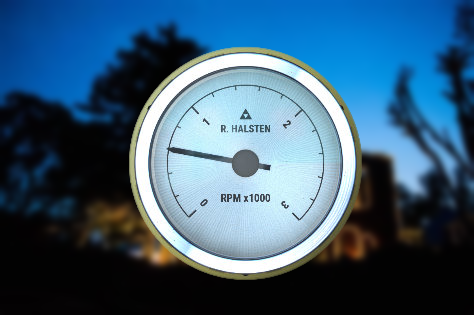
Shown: 600 (rpm)
